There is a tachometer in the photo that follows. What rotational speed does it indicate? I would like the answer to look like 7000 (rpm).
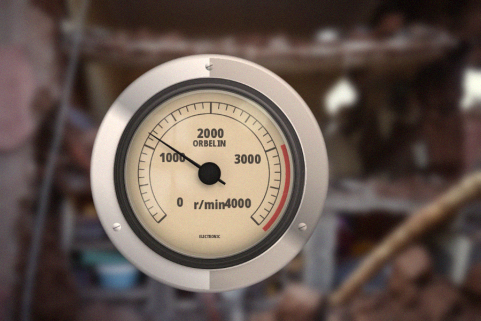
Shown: 1150 (rpm)
